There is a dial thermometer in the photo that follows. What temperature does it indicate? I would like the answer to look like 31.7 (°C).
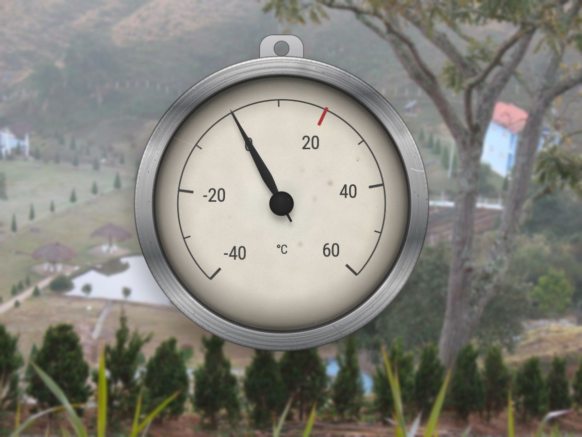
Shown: 0 (°C)
